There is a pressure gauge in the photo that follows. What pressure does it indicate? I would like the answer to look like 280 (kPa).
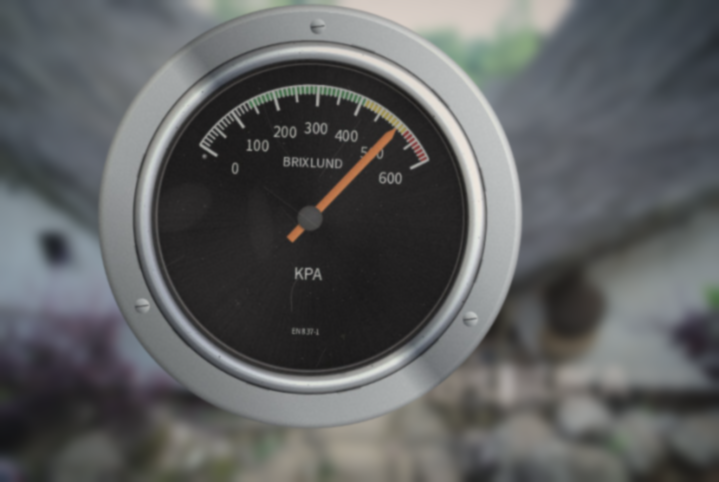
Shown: 500 (kPa)
